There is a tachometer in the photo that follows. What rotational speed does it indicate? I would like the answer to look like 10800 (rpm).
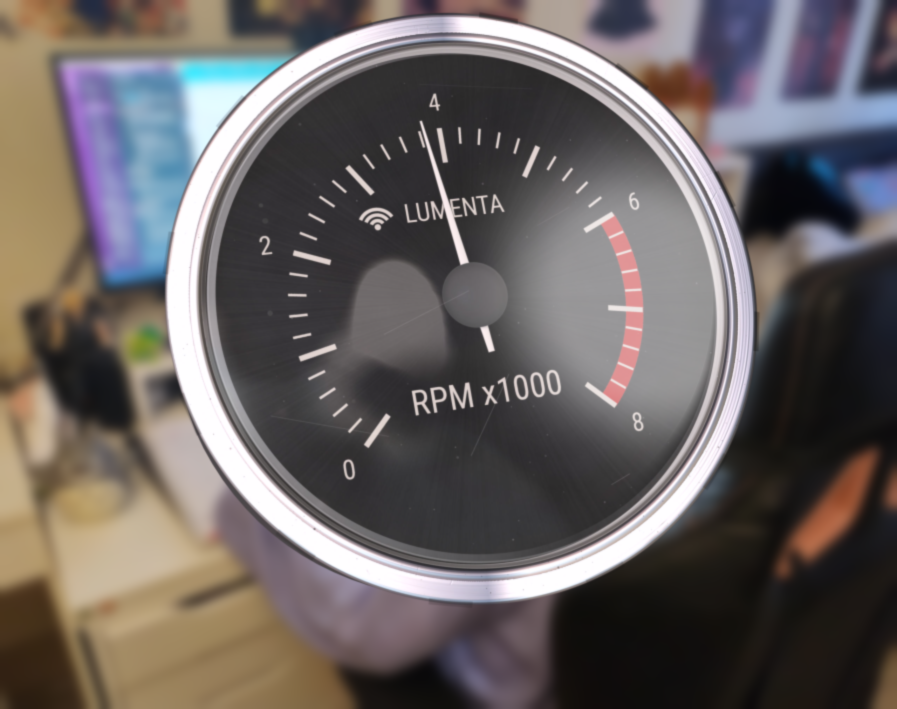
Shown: 3800 (rpm)
